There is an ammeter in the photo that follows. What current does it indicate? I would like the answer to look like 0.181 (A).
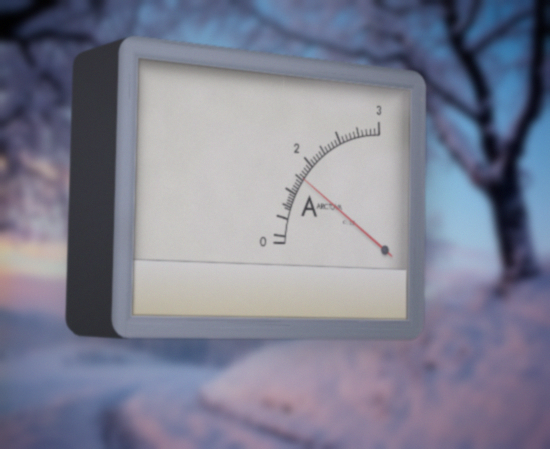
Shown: 1.75 (A)
